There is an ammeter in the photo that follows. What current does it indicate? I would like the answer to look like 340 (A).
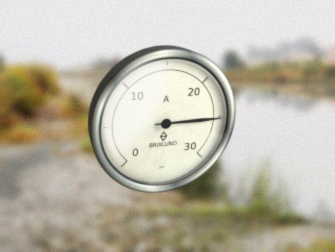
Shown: 25 (A)
